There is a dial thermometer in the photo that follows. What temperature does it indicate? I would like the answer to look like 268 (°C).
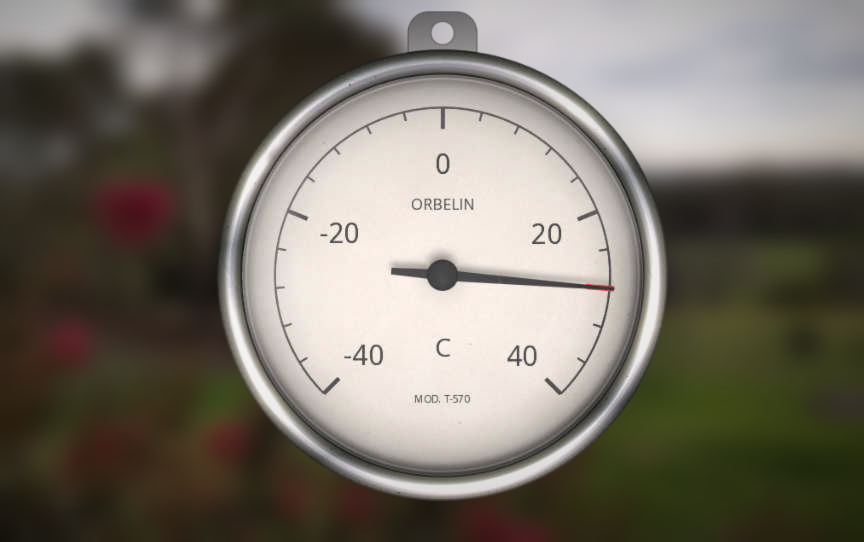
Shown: 28 (°C)
